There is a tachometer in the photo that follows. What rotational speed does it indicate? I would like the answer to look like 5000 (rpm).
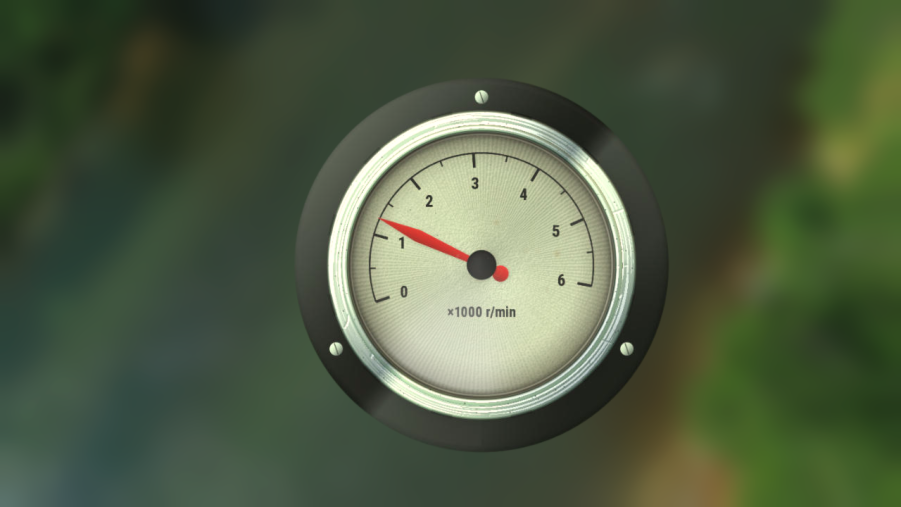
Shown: 1250 (rpm)
